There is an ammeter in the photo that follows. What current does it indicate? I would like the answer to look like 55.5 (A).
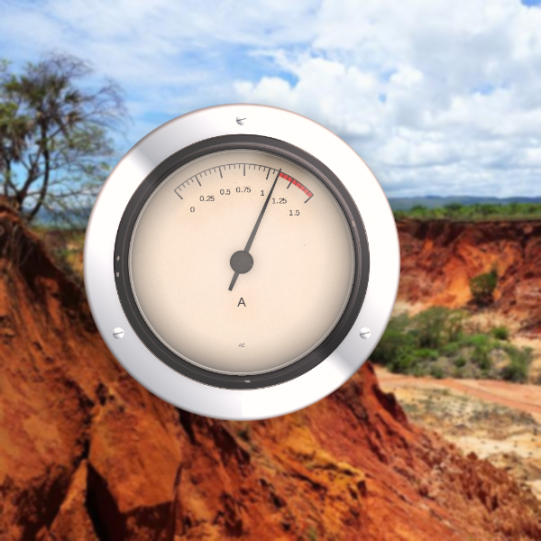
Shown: 1.1 (A)
